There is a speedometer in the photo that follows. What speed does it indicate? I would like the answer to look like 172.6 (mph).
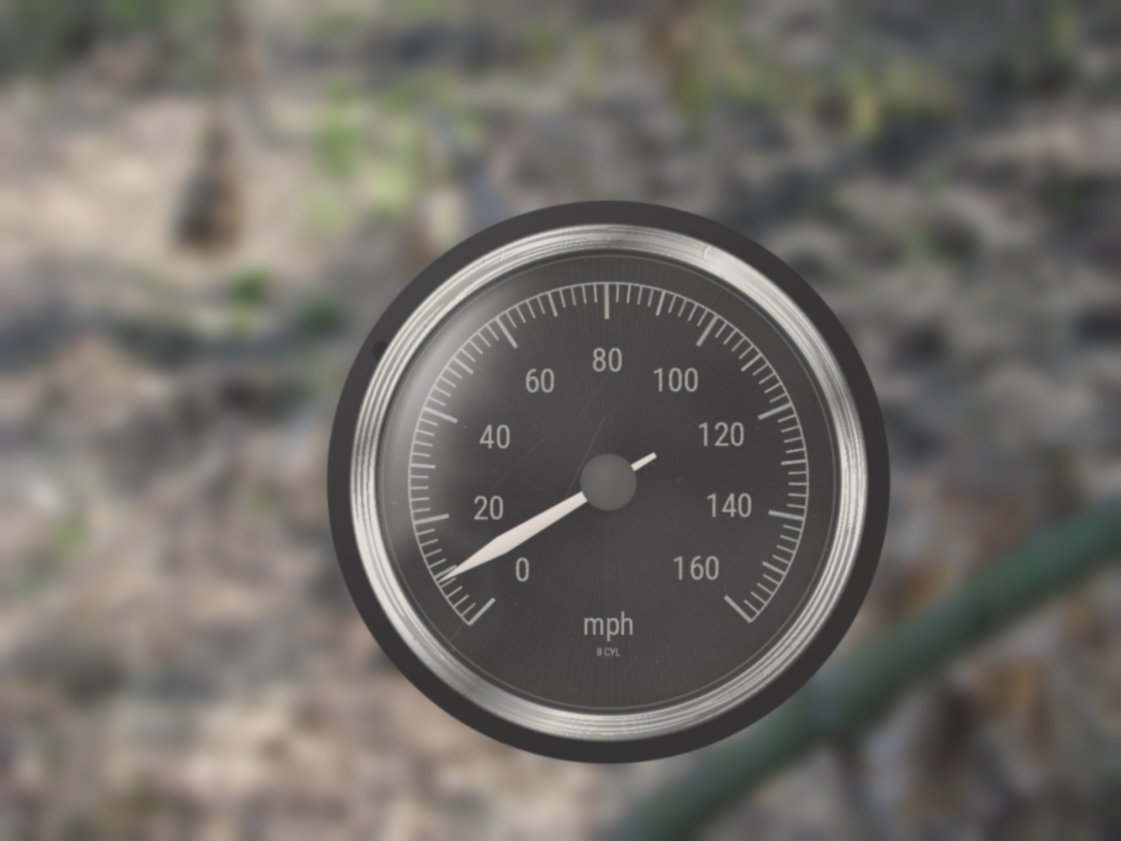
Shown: 9 (mph)
